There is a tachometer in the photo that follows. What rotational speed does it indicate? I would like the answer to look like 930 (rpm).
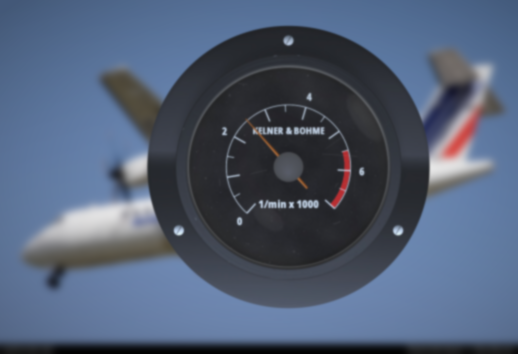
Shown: 2500 (rpm)
